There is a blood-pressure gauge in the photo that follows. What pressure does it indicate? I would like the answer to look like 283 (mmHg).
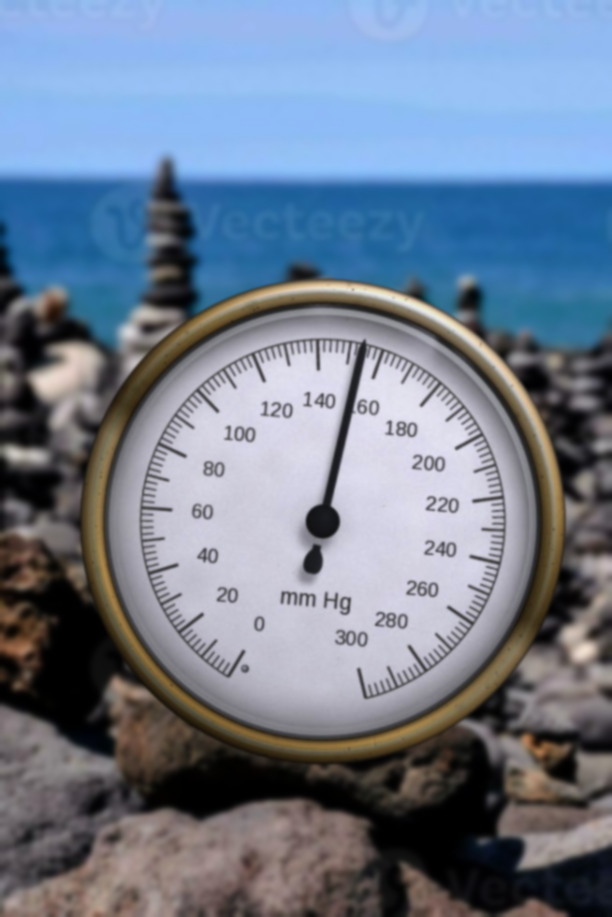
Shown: 154 (mmHg)
